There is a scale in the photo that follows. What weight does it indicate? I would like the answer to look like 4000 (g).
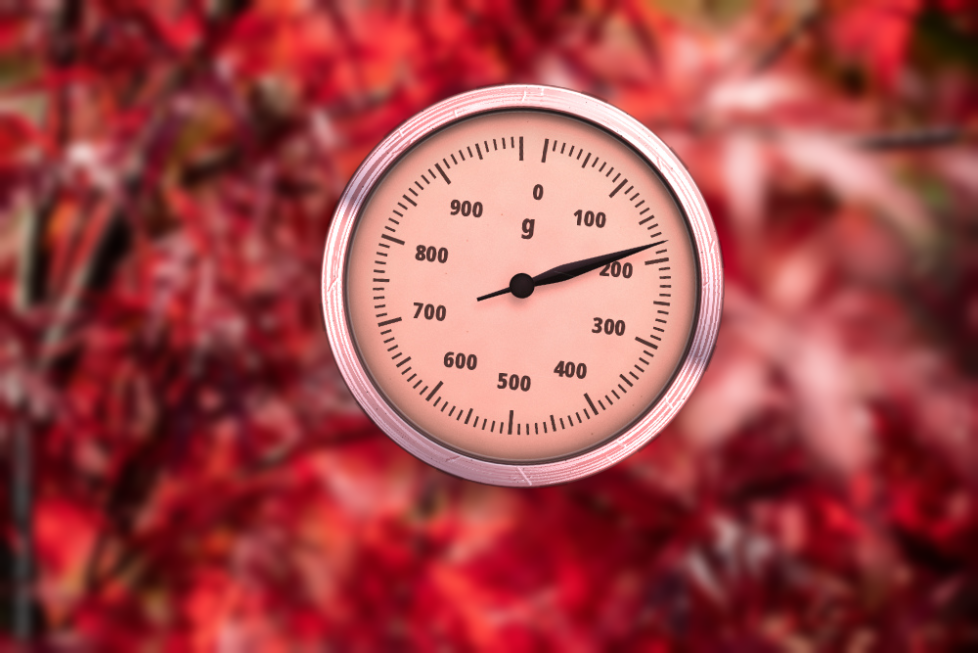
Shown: 180 (g)
